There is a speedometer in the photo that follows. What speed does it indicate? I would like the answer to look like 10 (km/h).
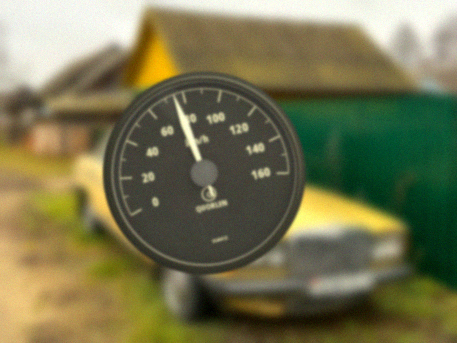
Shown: 75 (km/h)
